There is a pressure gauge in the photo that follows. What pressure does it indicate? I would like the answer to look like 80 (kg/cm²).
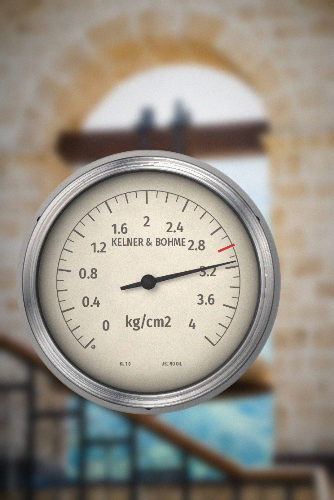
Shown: 3.15 (kg/cm²)
